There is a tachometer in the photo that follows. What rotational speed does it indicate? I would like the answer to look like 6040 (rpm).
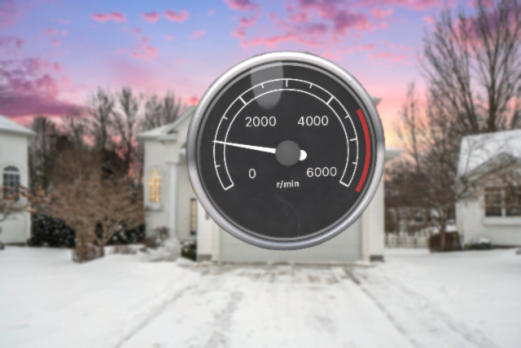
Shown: 1000 (rpm)
